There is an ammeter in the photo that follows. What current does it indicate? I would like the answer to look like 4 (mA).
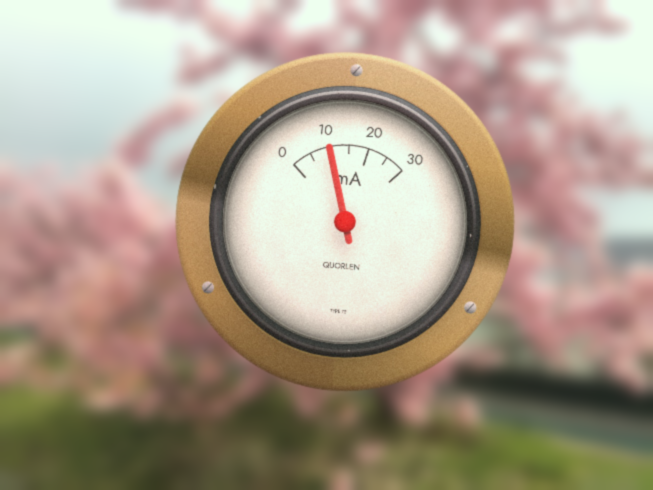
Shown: 10 (mA)
